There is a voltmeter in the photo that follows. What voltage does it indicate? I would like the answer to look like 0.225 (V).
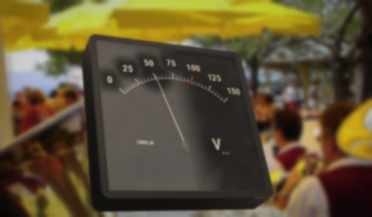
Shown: 50 (V)
